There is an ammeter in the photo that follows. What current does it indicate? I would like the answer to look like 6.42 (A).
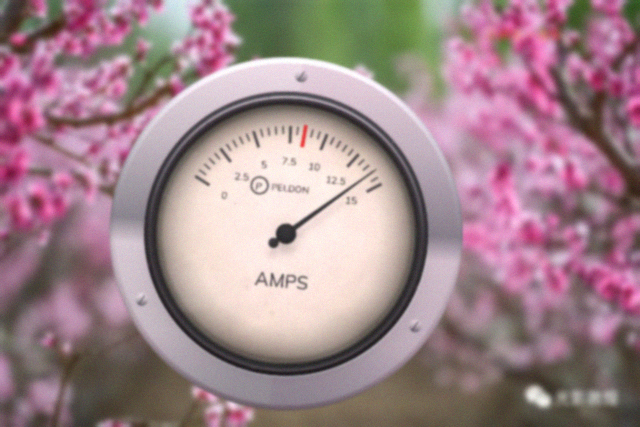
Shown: 14 (A)
